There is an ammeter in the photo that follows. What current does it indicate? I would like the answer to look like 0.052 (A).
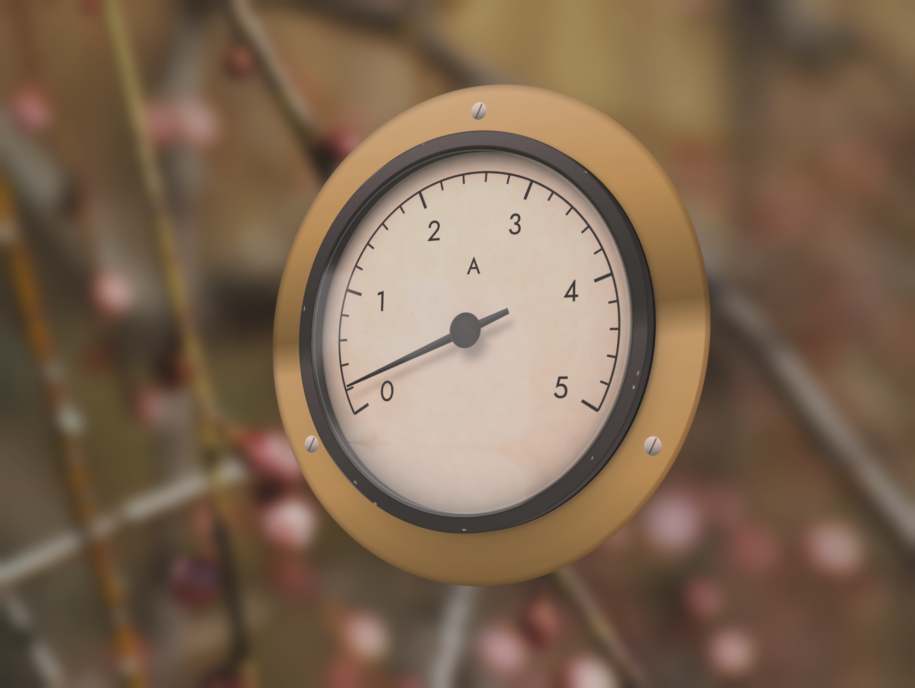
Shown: 0.2 (A)
